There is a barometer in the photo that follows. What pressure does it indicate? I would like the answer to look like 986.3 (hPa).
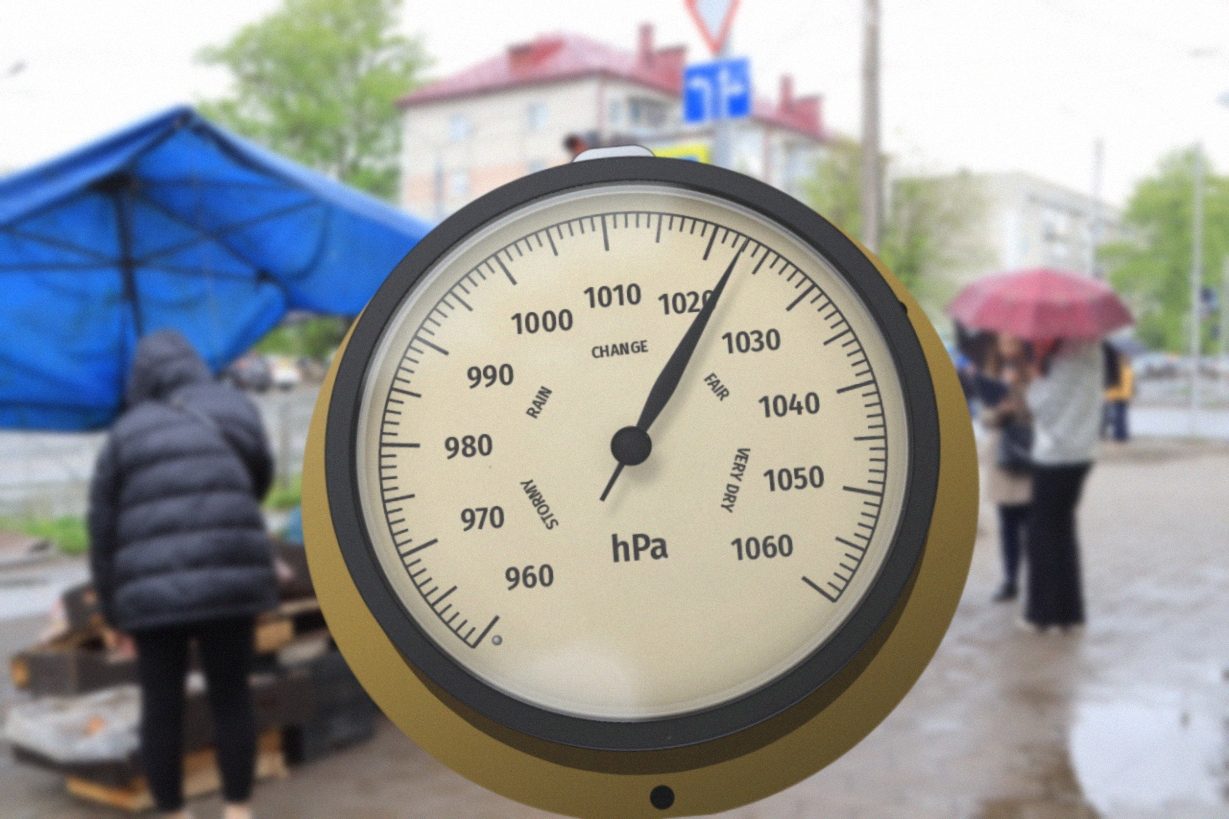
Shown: 1023 (hPa)
